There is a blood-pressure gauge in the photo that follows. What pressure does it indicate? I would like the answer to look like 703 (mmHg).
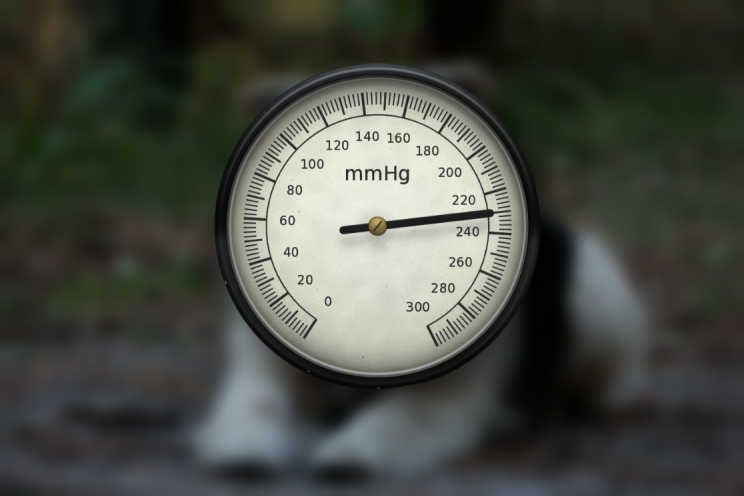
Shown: 230 (mmHg)
